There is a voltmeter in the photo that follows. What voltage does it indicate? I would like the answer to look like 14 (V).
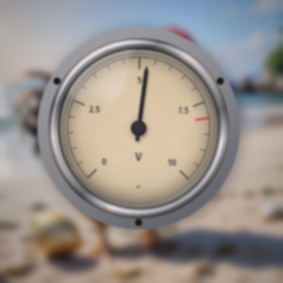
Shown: 5.25 (V)
